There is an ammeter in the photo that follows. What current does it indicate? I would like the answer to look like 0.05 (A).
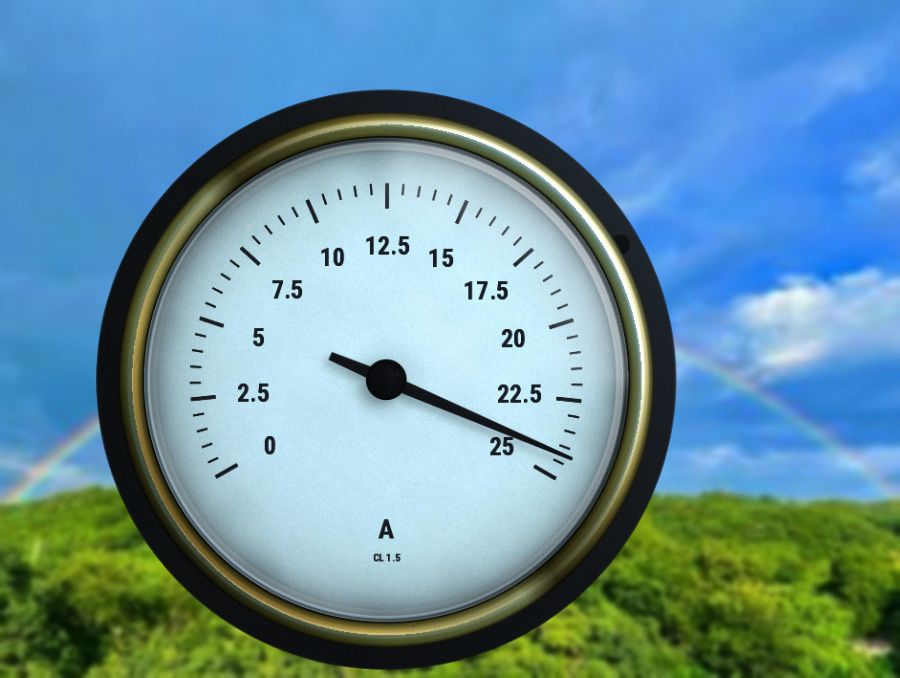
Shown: 24.25 (A)
